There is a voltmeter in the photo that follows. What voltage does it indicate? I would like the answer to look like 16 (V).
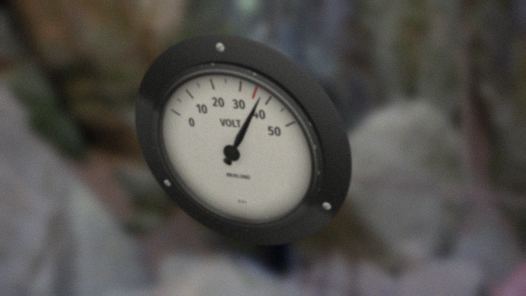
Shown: 37.5 (V)
